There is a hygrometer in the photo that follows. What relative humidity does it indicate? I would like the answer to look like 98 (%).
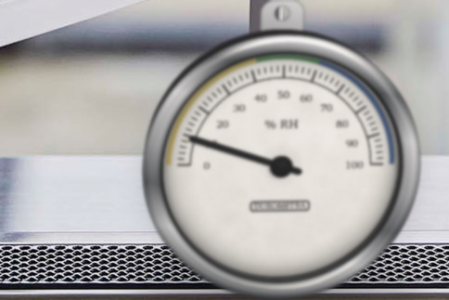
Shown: 10 (%)
